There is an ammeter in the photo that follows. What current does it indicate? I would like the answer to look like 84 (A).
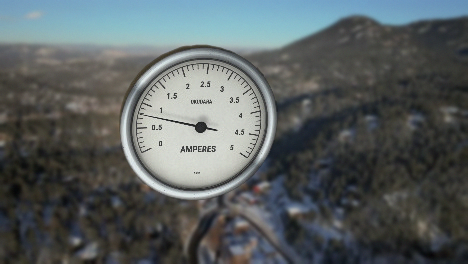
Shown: 0.8 (A)
